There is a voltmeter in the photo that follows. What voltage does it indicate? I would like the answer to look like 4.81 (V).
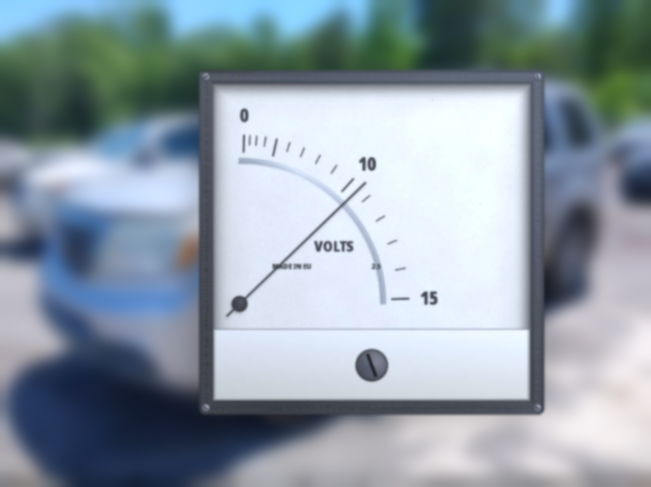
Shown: 10.5 (V)
